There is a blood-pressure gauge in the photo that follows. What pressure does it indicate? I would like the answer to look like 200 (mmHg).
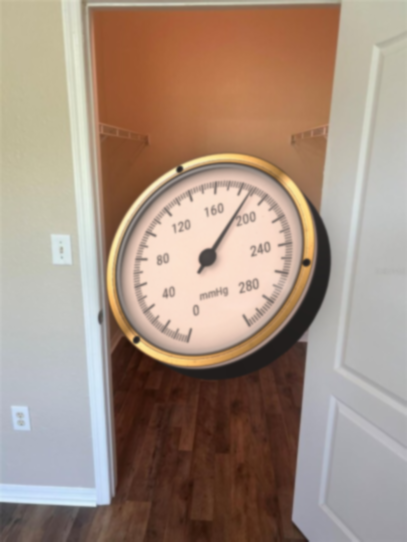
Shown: 190 (mmHg)
